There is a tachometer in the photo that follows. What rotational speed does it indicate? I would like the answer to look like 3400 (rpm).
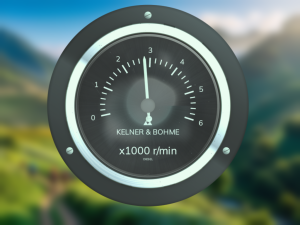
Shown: 2800 (rpm)
